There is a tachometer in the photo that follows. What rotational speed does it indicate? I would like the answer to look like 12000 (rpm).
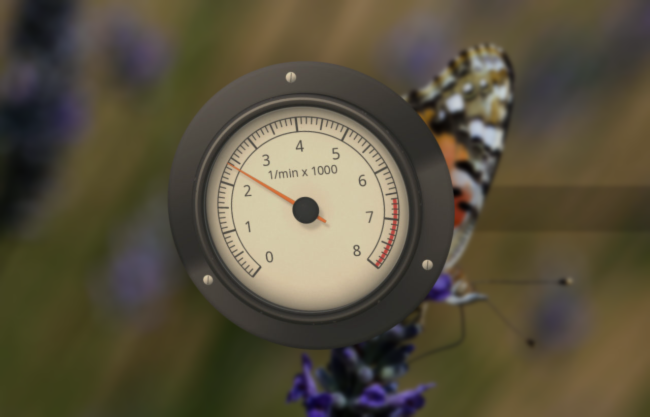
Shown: 2400 (rpm)
